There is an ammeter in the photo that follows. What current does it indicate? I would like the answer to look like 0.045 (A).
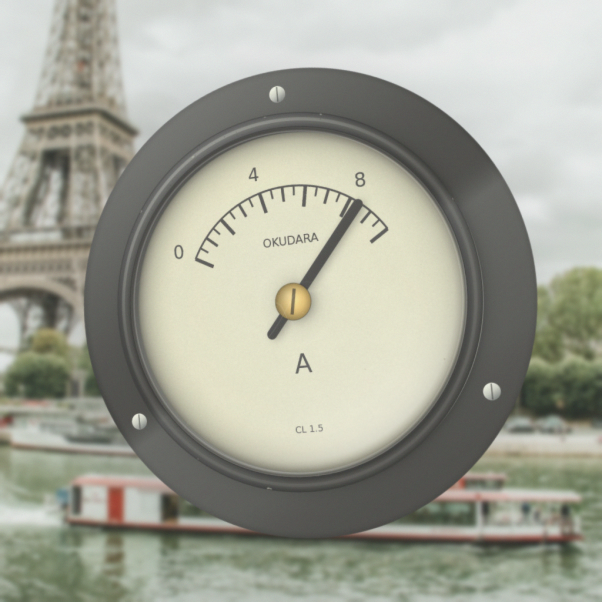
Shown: 8.5 (A)
